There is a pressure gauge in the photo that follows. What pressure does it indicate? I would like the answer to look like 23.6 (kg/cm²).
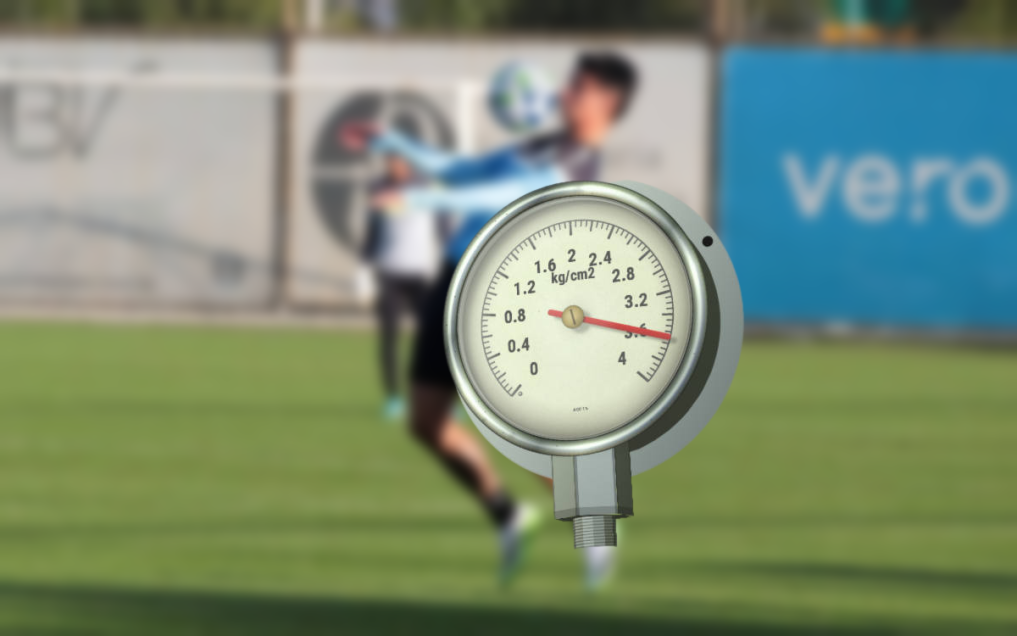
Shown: 3.6 (kg/cm²)
